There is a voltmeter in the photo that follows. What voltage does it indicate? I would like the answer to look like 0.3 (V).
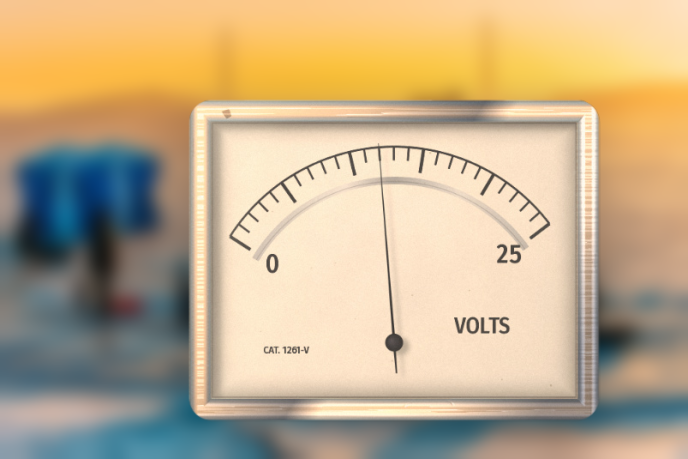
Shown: 12 (V)
